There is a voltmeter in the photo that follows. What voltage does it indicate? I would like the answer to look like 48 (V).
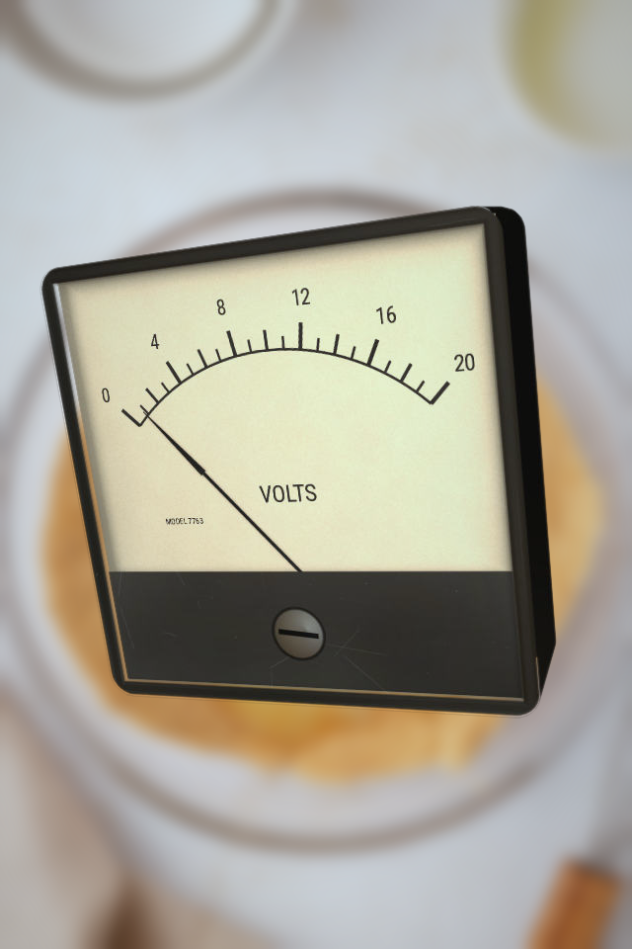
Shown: 1 (V)
